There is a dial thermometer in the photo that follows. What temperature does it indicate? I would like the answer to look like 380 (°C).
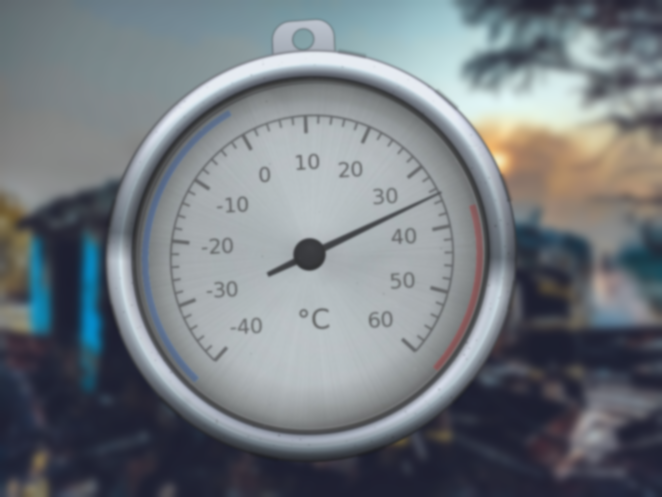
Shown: 35 (°C)
